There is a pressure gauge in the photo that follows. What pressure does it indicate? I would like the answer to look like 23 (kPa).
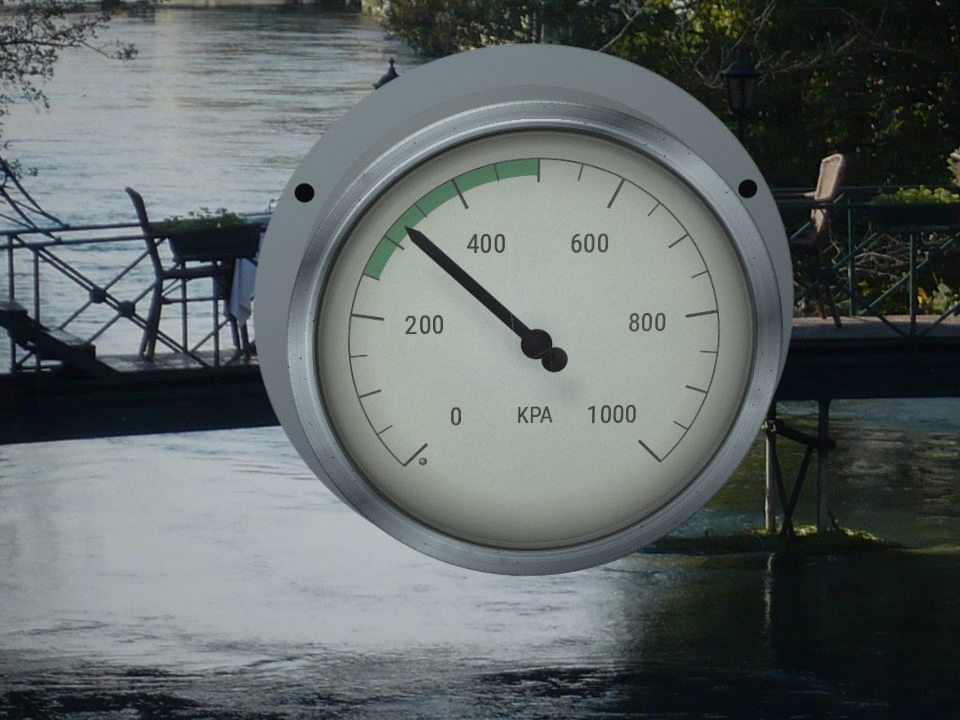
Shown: 325 (kPa)
